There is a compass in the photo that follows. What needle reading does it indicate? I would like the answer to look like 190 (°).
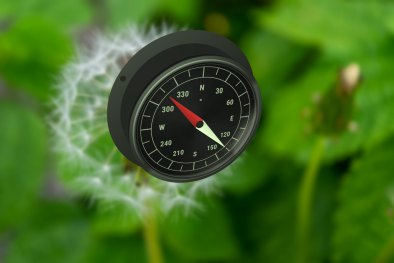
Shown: 315 (°)
